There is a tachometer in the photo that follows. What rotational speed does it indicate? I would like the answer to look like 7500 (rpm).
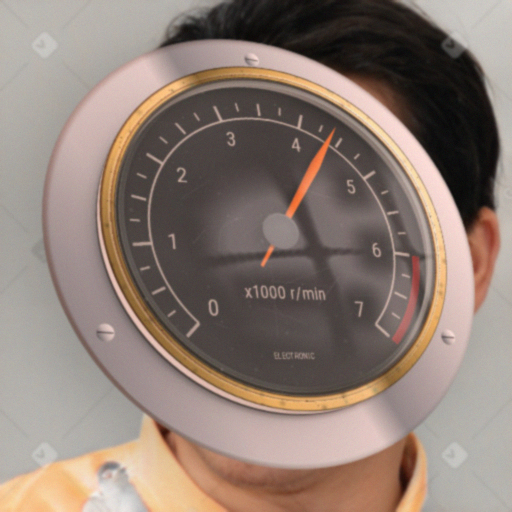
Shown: 4375 (rpm)
